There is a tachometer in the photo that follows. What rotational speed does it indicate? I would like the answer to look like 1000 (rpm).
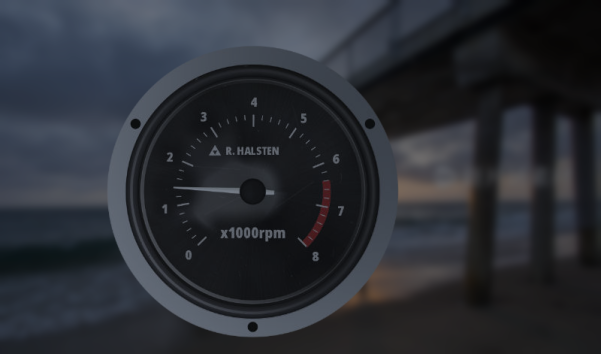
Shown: 1400 (rpm)
